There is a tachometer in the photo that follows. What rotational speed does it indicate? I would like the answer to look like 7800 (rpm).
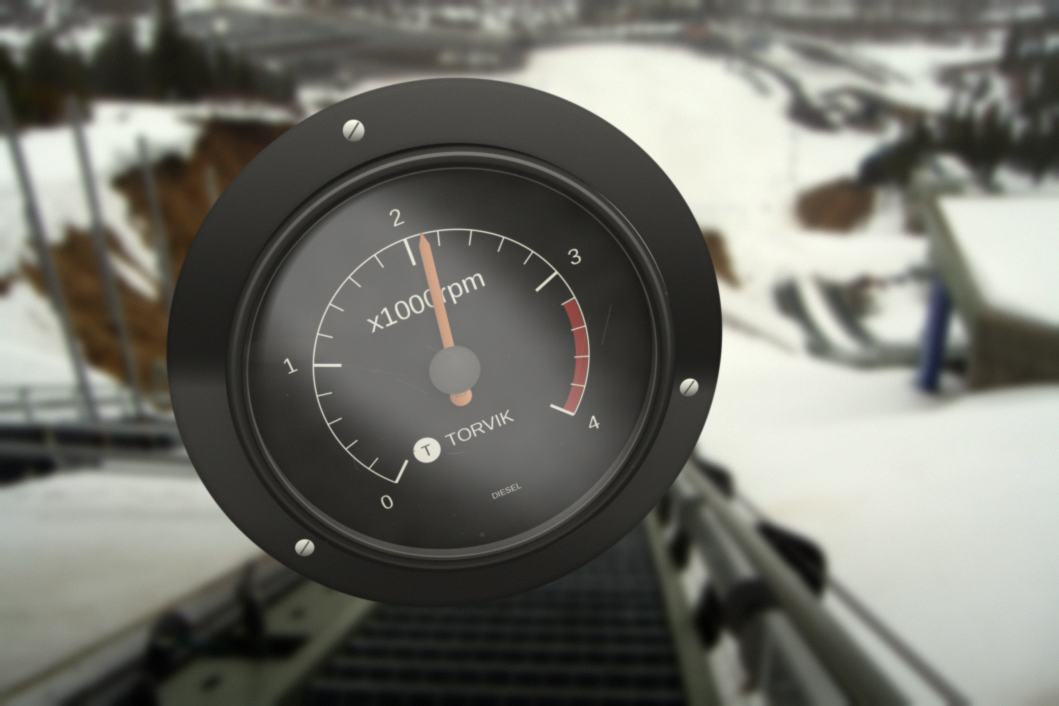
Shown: 2100 (rpm)
